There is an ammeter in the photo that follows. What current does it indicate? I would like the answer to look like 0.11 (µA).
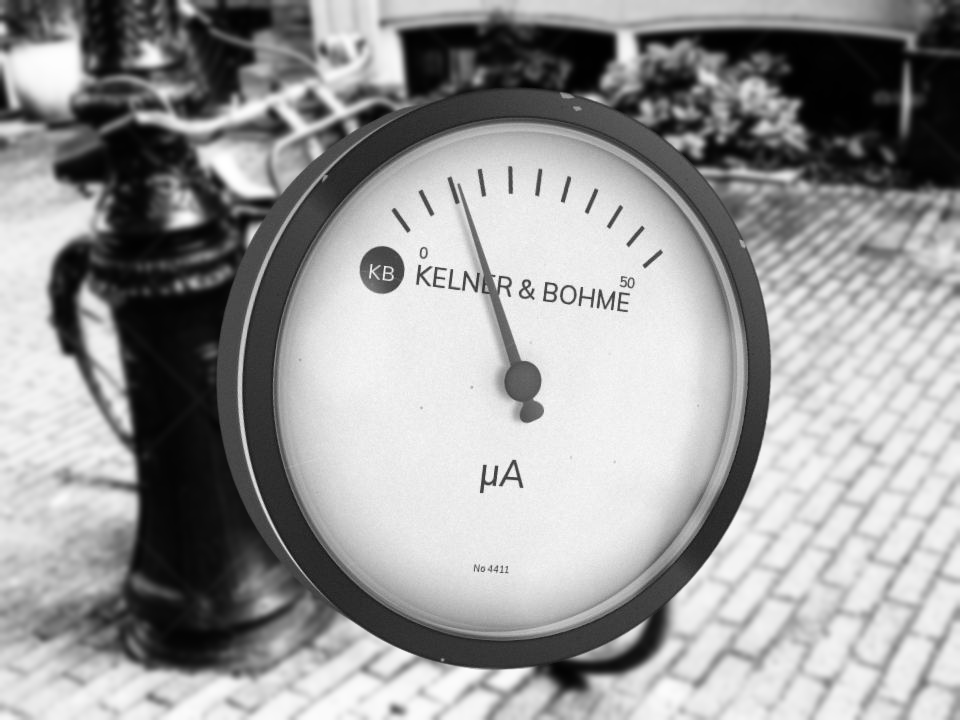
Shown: 10 (µA)
